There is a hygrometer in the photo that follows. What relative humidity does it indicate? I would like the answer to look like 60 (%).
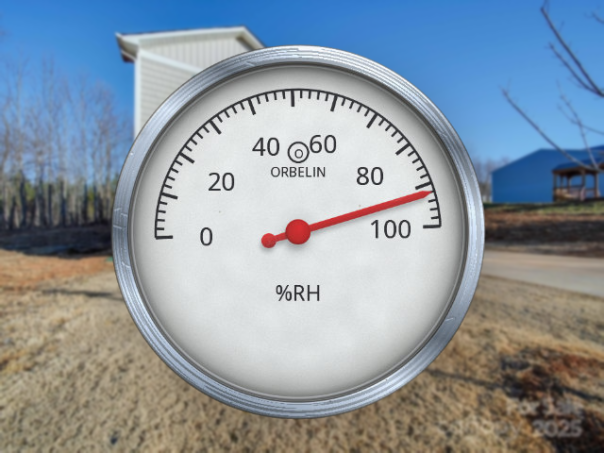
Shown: 92 (%)
